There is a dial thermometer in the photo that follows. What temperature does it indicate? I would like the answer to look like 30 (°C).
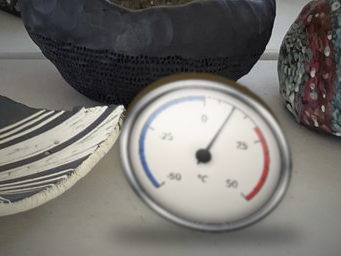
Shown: 10 (°C)
